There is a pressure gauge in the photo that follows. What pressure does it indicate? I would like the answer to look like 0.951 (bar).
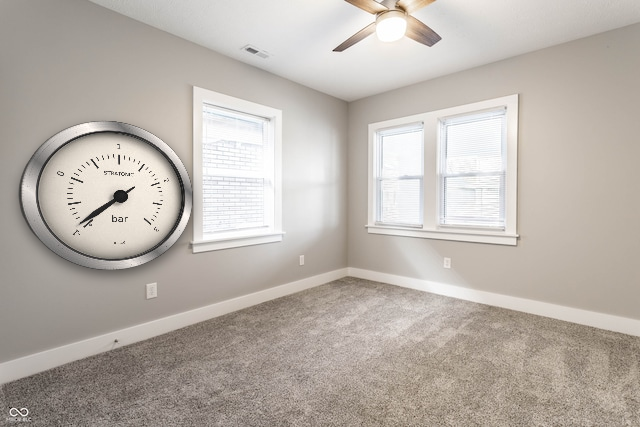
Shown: -0.9 (bar)
